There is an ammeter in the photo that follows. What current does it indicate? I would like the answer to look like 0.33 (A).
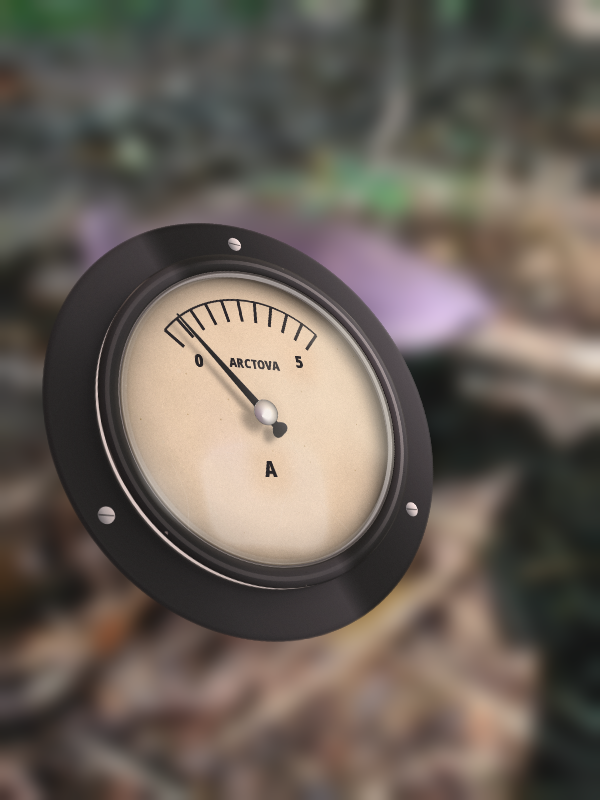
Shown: 0.5 (A)
